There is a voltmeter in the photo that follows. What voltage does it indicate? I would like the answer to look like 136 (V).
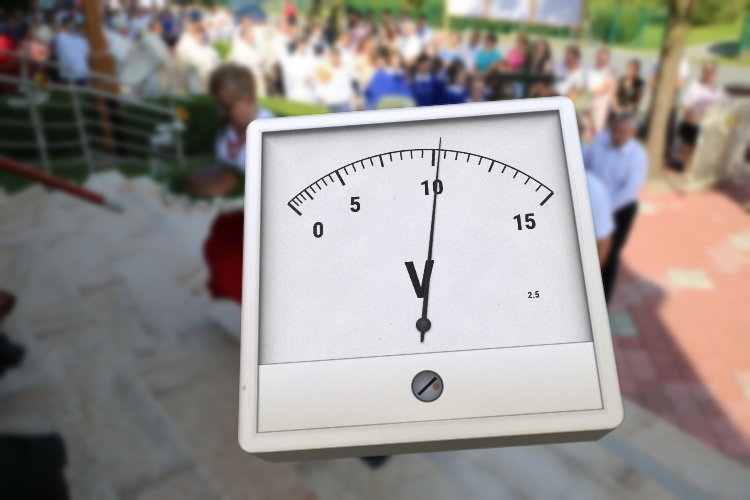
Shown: 10.25 (V)
